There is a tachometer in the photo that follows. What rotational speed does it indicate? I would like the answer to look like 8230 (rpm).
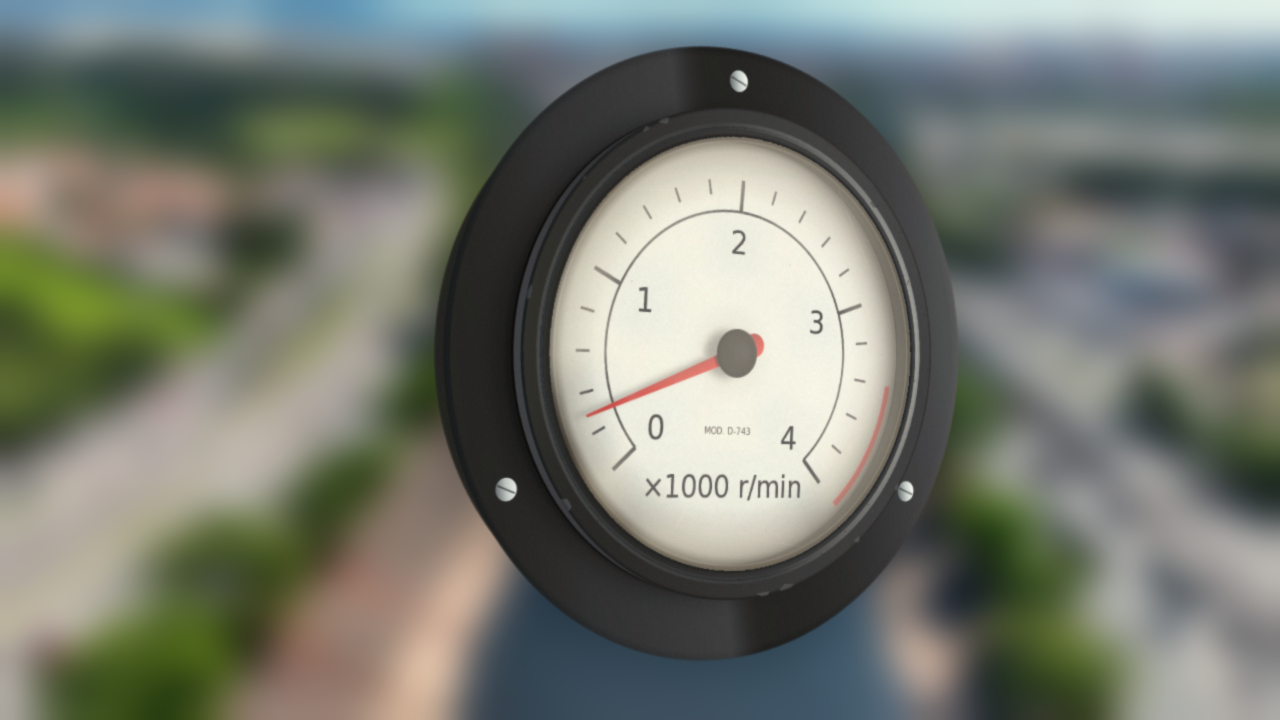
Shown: 300 (rpm)
